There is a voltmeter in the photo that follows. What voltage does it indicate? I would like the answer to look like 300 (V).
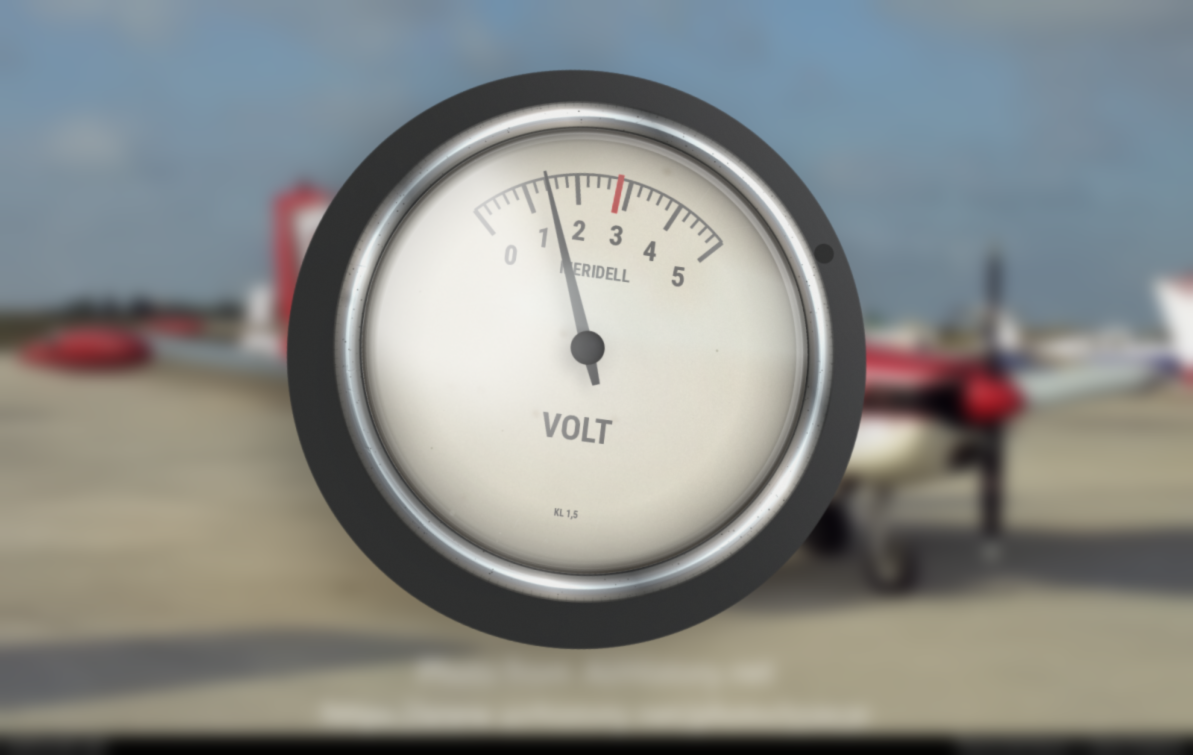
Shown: 1.4 (V)
